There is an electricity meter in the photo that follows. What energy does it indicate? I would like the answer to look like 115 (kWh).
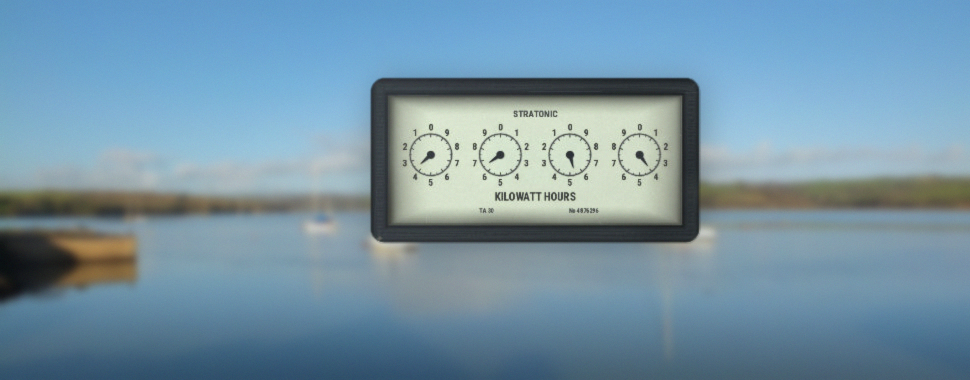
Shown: 3654 (kWh)
